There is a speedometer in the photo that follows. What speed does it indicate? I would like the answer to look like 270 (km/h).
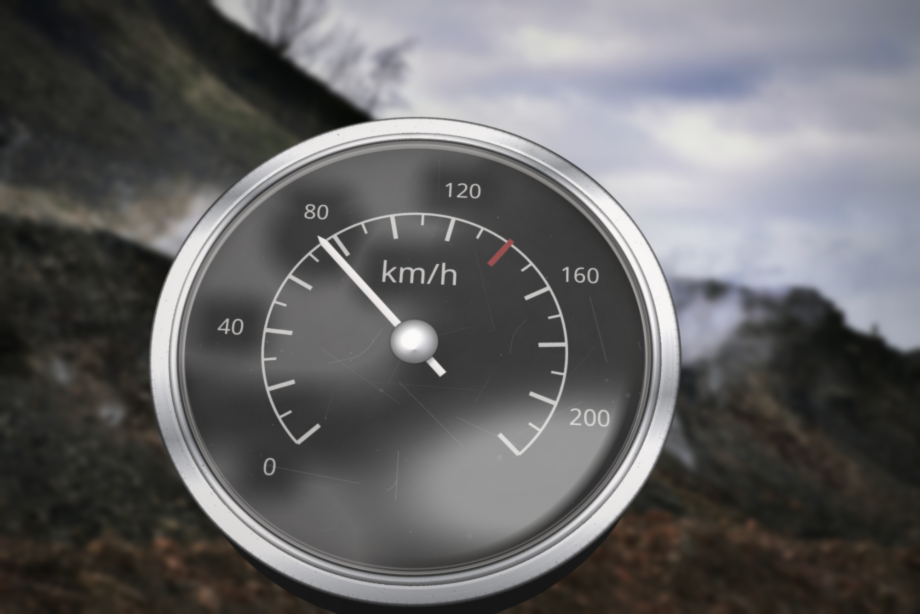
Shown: 75 (km/h)
